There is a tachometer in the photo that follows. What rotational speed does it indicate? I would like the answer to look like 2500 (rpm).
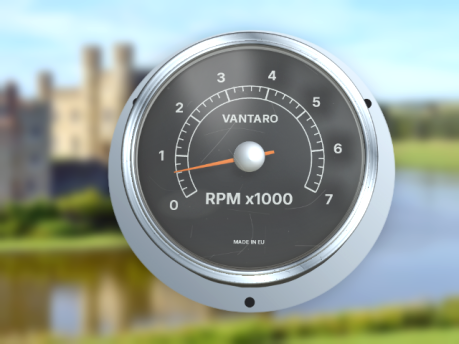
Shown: 600 (rpm)
